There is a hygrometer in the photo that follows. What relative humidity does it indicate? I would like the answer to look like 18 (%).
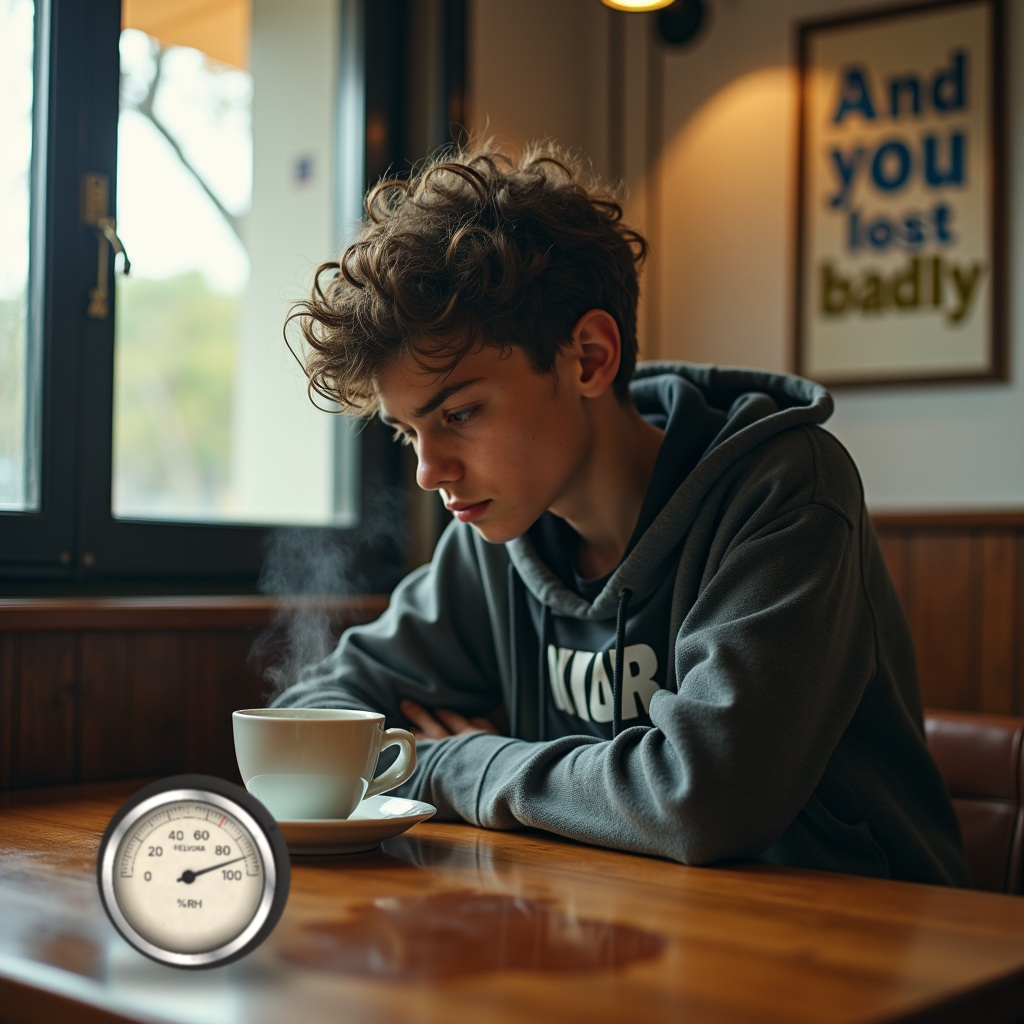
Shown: 90 (%)
